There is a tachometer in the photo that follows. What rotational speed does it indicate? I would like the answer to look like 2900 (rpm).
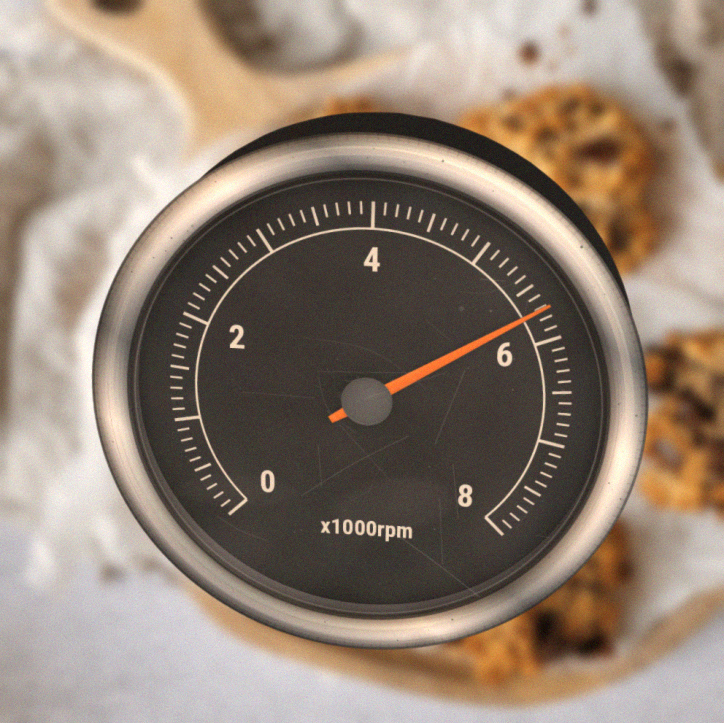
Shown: 5700 (rpm)
